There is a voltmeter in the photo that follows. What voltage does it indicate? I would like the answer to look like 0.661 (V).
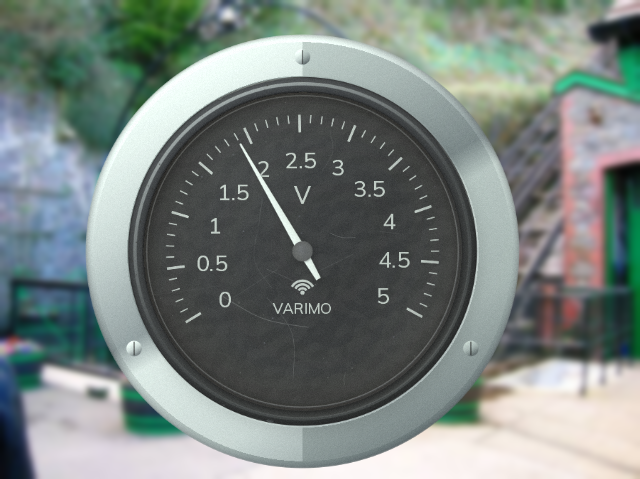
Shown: 1.9 (V)
